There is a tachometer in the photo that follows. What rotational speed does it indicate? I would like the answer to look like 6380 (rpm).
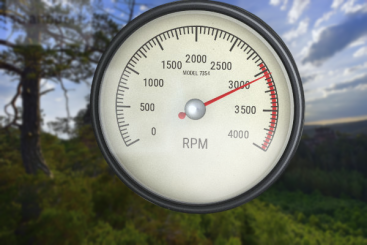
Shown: 3050 (rpm)
